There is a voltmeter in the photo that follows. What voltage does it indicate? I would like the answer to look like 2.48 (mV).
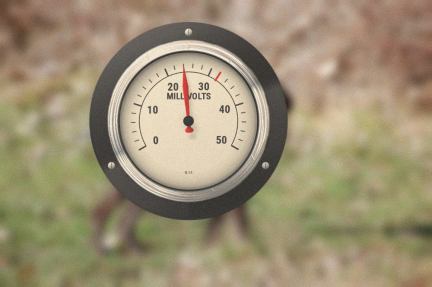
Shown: 24 (mV)
